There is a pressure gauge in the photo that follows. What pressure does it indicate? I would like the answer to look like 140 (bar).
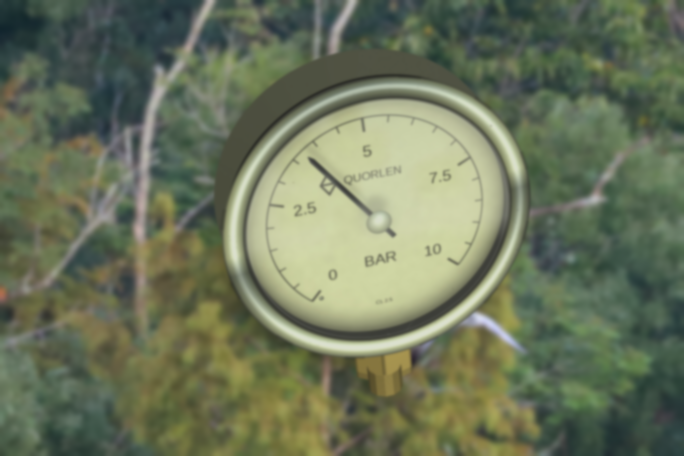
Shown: 3.75 (bar)
